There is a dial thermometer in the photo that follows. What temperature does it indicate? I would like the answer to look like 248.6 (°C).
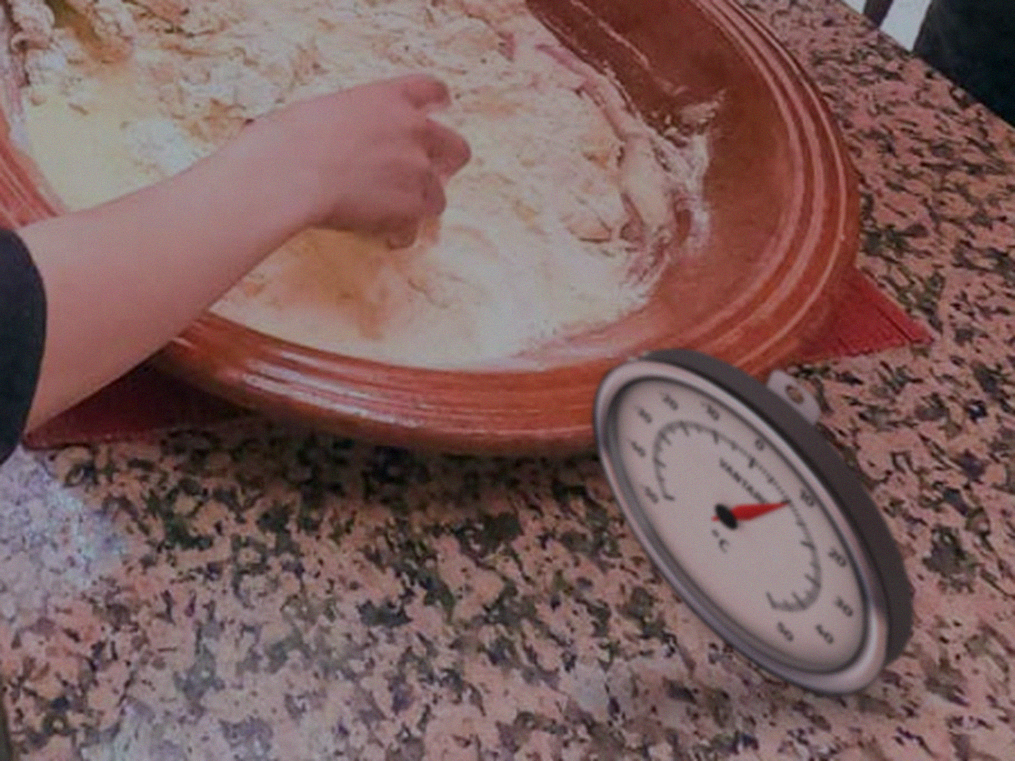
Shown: 10 (°C)
